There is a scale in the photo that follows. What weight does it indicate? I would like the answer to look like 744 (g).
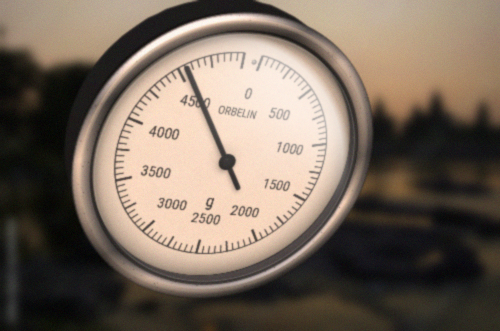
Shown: 4550 (g)
